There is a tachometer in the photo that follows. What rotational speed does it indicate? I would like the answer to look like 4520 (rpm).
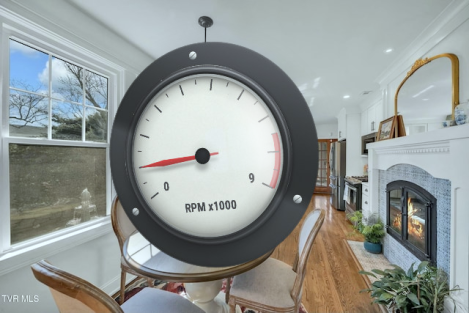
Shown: 1000 (rpm)
